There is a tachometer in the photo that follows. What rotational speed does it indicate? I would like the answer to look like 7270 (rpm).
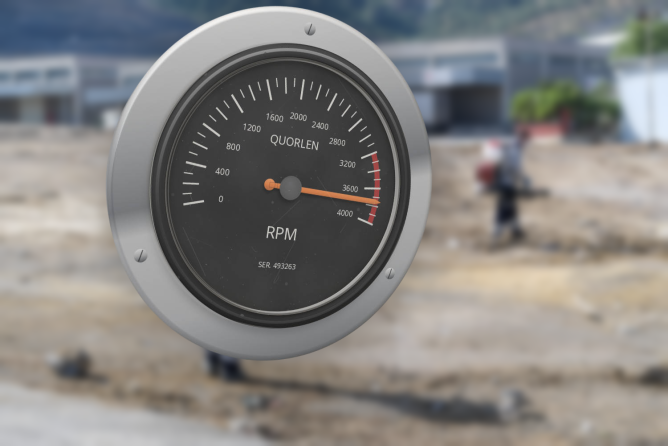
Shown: 3750 (rpm)
